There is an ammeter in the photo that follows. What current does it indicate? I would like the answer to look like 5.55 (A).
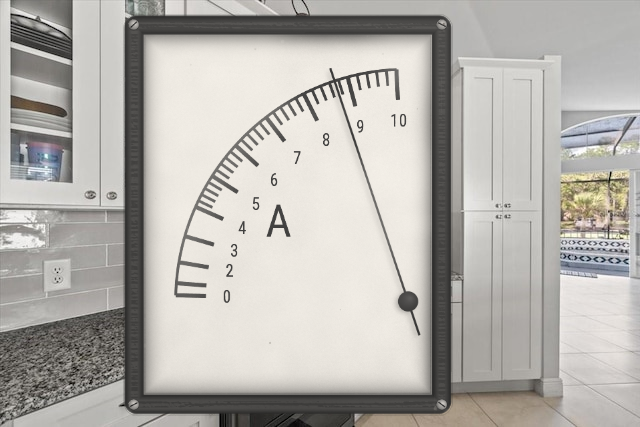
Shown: 8.7 (A)
